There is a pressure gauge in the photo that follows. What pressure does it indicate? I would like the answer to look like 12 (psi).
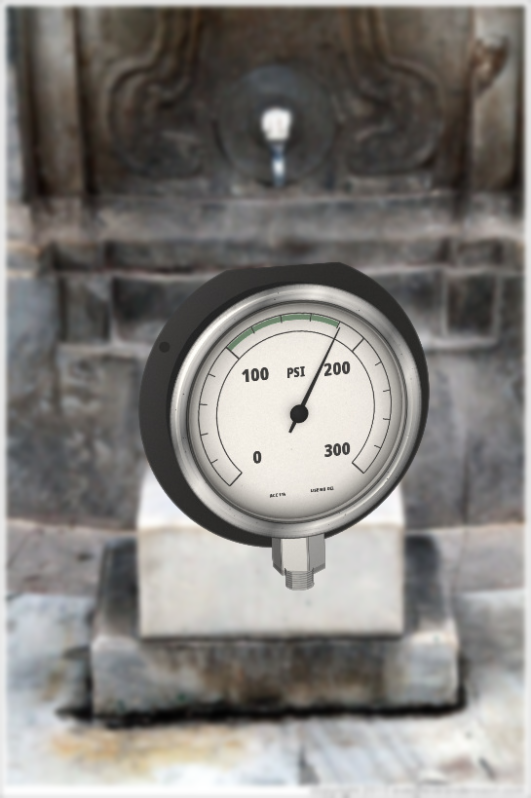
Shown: 180 (psi)
